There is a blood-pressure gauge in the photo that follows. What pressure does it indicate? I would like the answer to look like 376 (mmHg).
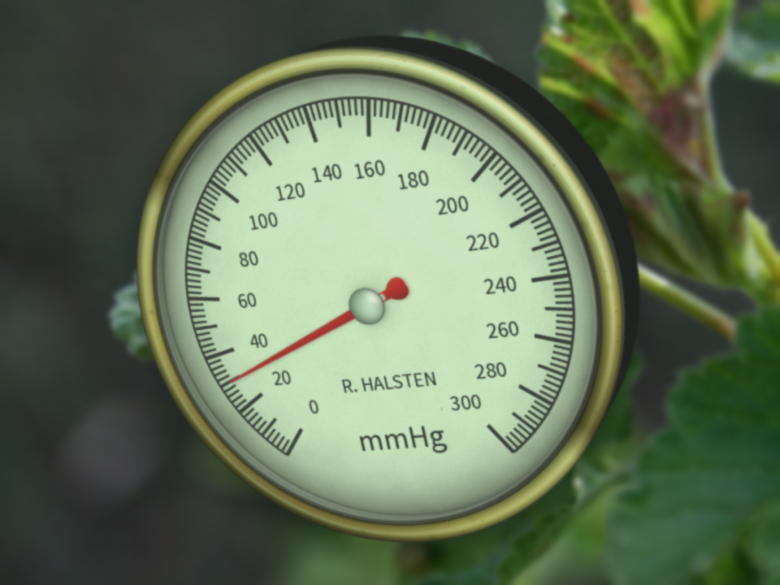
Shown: 30 (mmHg)
